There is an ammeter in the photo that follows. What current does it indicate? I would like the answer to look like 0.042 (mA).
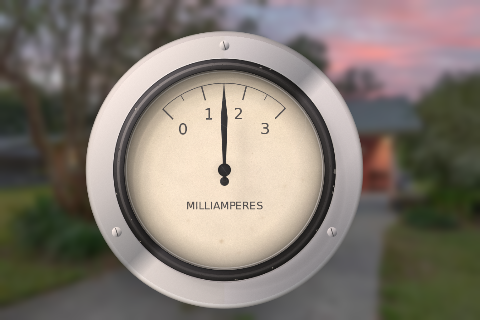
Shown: 1.5 (mA)
